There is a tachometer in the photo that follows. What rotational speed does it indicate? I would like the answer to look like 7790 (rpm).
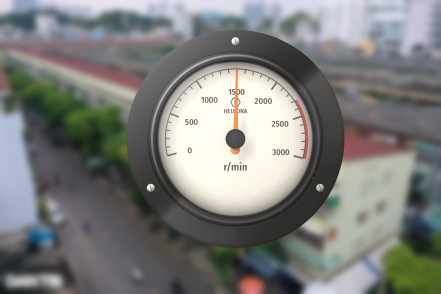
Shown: 1500 (rpm)
